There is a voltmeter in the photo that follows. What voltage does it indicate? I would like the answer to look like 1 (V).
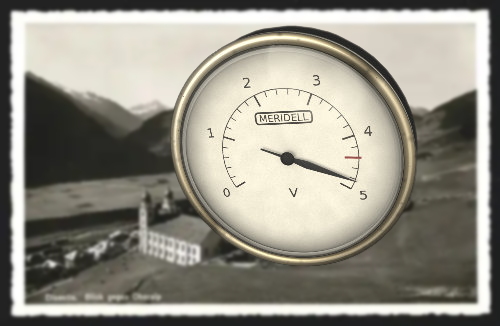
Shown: 4.8 (V)
